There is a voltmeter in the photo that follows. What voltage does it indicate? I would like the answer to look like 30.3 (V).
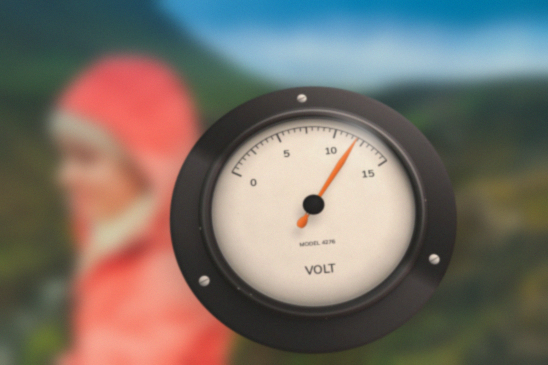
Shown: 12 (V)
